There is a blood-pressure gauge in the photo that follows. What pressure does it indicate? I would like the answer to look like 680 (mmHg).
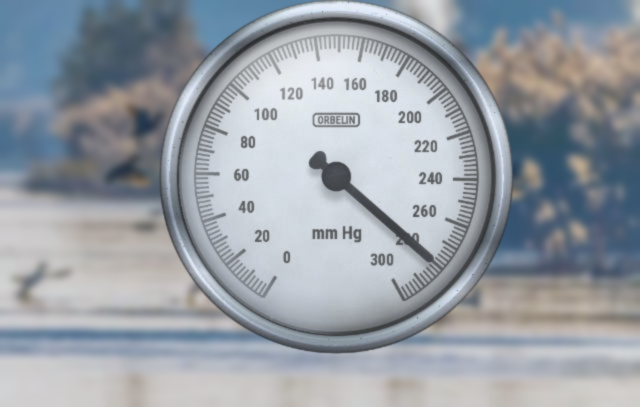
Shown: 280 (mmHg)
